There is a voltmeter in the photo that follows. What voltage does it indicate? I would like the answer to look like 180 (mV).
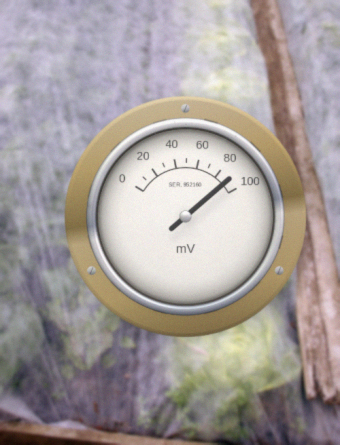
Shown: 90 (mV)
